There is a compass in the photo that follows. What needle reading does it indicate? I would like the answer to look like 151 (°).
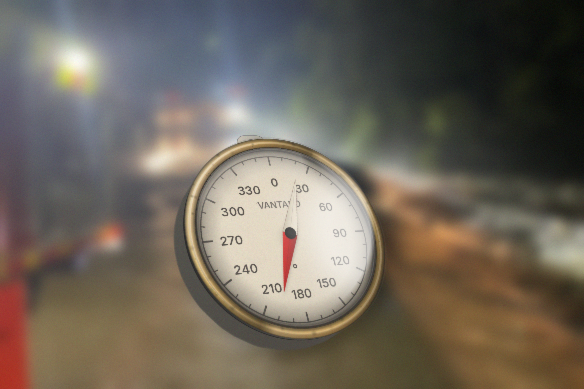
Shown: 200 (°)
